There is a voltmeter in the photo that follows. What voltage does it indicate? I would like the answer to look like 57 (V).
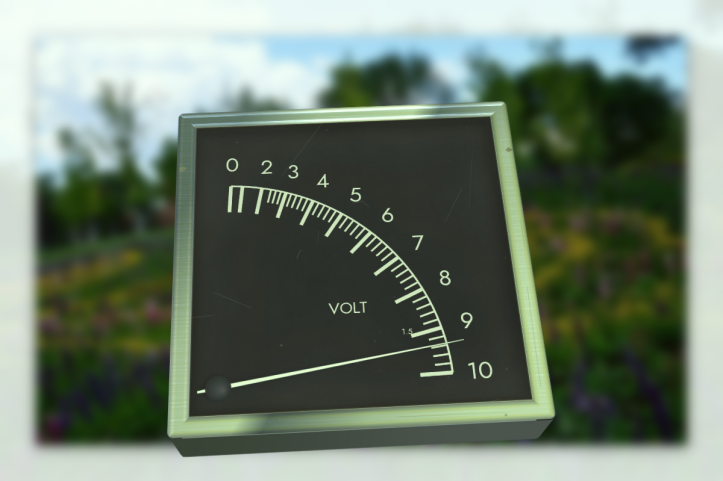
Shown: 9.4 (V)
